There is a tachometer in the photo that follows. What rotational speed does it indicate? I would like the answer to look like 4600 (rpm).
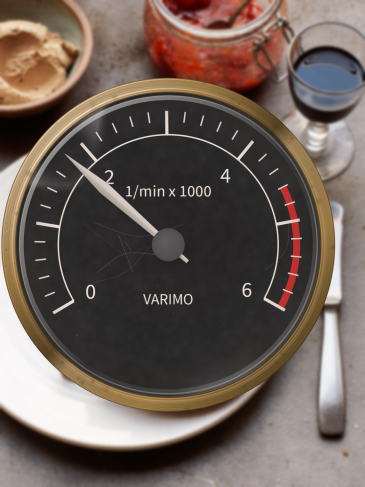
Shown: 1800 (rpm)
